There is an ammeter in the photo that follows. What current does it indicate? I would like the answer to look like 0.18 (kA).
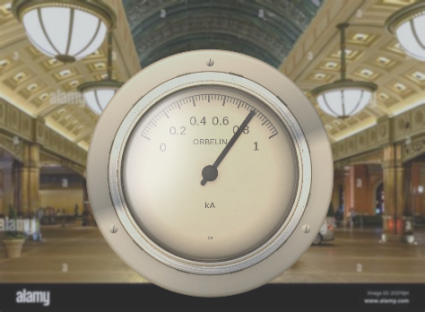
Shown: 0.8 (kA)
